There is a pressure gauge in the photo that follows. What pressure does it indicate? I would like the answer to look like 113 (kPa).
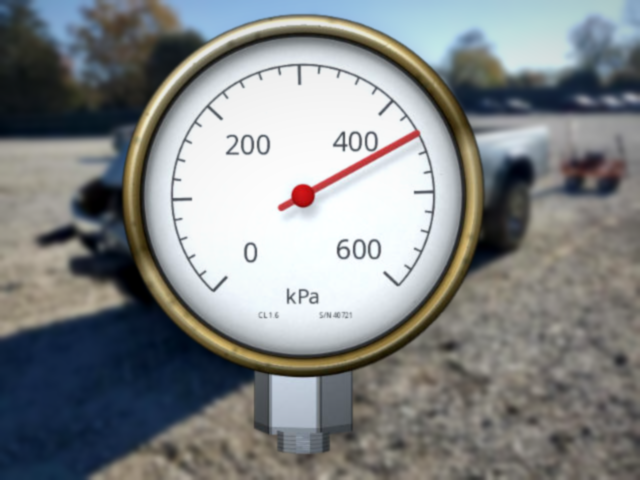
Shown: 440 (kPa)
